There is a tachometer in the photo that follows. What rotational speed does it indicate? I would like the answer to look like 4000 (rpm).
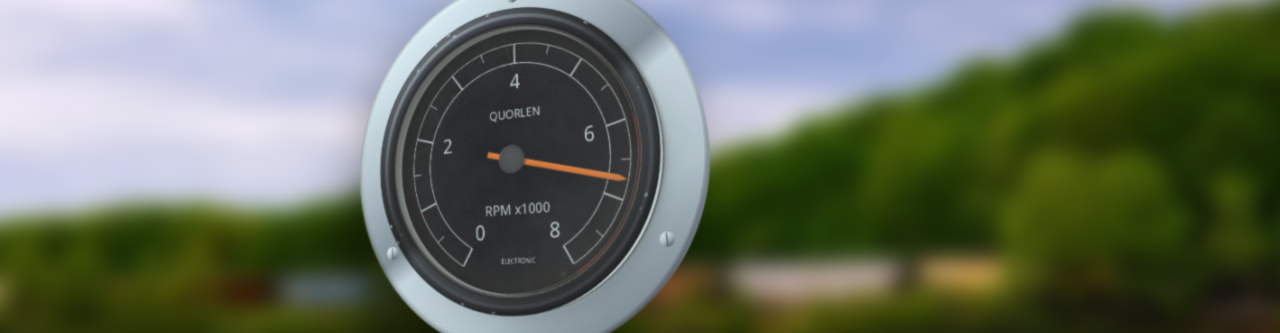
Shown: 6750 (rpm)
